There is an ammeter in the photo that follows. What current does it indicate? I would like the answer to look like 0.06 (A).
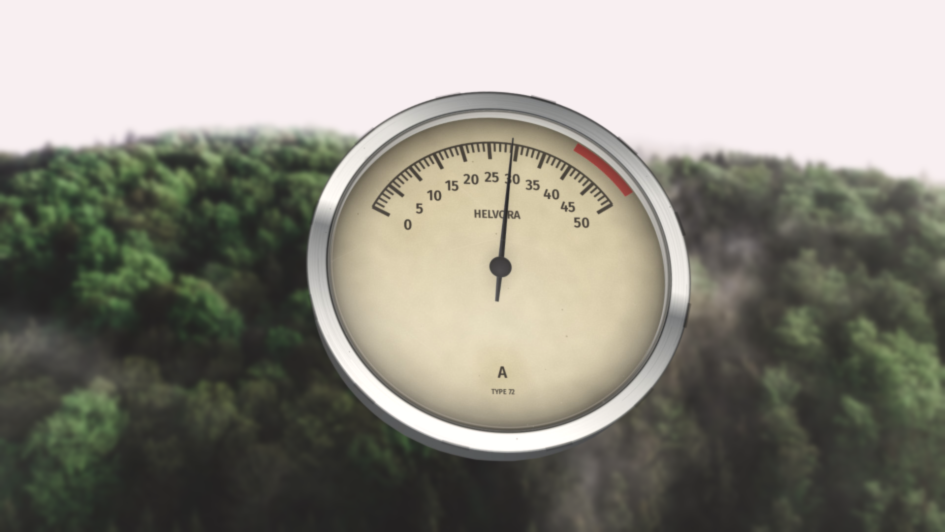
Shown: 29 (A)
